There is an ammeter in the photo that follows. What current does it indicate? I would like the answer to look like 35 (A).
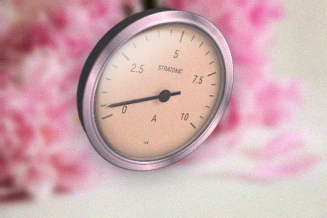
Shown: 0.5 (A)
